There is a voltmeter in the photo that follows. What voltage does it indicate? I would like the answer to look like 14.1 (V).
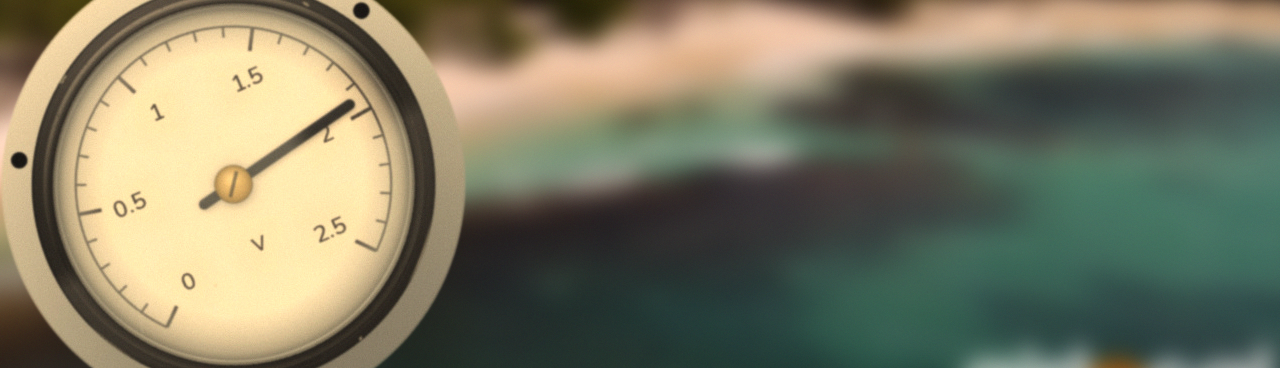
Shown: 1.95 (V)
